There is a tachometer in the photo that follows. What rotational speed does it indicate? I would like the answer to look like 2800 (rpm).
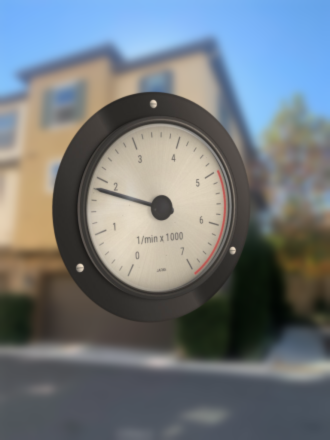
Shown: 1800 (rpm)
